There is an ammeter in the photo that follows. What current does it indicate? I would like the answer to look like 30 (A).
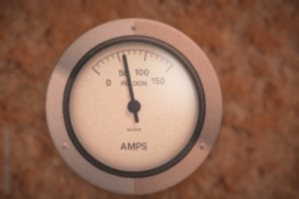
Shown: 60 (A)
